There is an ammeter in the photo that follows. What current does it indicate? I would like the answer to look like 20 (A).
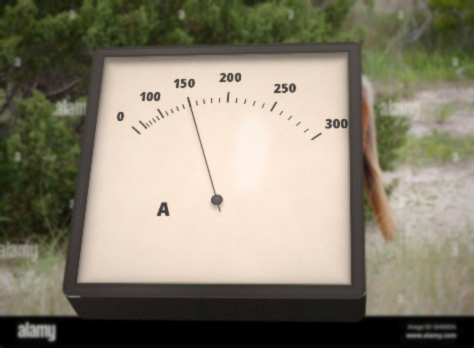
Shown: 150 (A)
